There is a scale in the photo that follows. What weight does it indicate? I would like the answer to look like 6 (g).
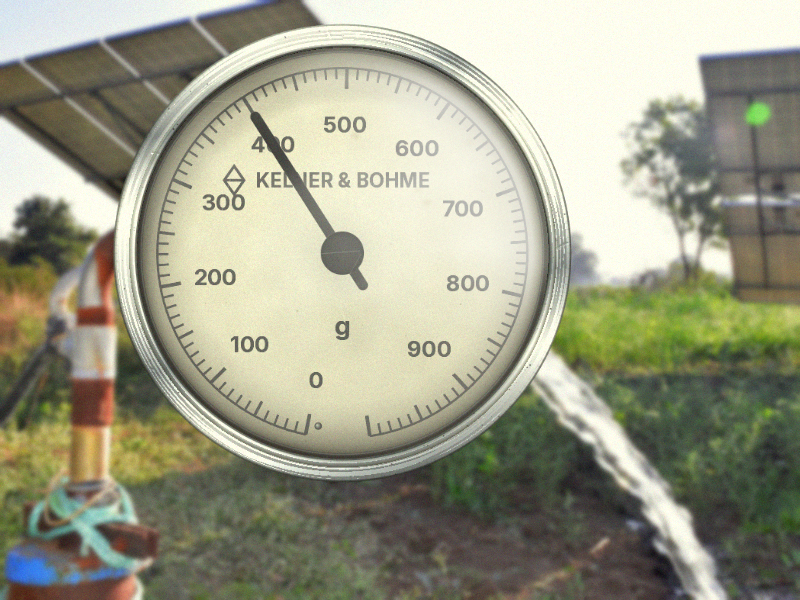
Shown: 400 (g)
